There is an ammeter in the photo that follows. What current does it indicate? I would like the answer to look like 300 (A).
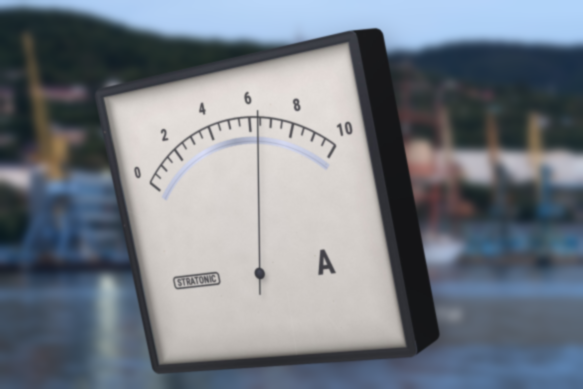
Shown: 6.5 (A)
